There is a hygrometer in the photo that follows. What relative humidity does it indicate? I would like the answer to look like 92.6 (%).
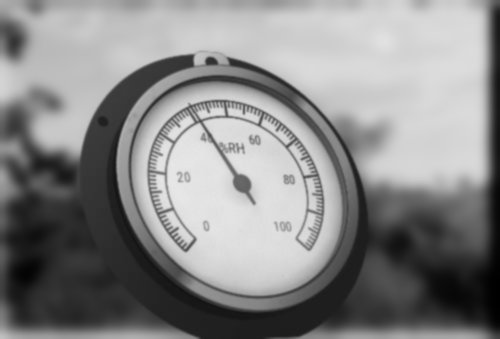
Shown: 40 (%)
